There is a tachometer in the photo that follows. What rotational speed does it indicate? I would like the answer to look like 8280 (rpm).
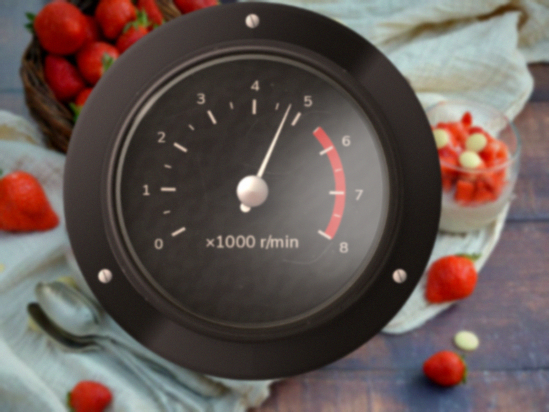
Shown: 4750 (rpm)
